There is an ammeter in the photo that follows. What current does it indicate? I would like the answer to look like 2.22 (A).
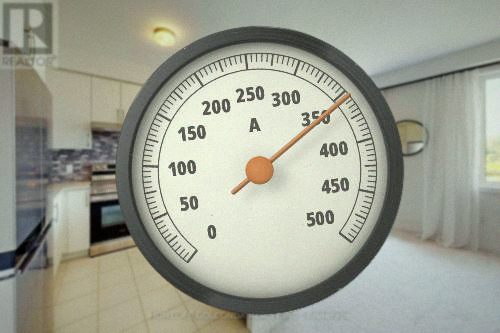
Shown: 355 (A)
